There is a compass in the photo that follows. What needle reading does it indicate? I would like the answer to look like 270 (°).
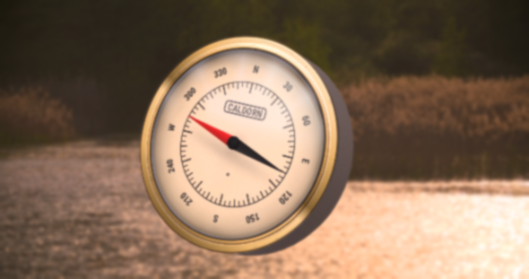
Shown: 285 (°)
